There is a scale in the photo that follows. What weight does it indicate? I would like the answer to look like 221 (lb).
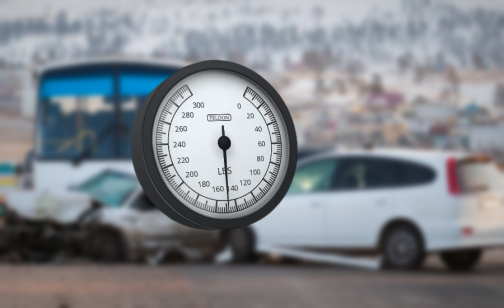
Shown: 150 (lb)
